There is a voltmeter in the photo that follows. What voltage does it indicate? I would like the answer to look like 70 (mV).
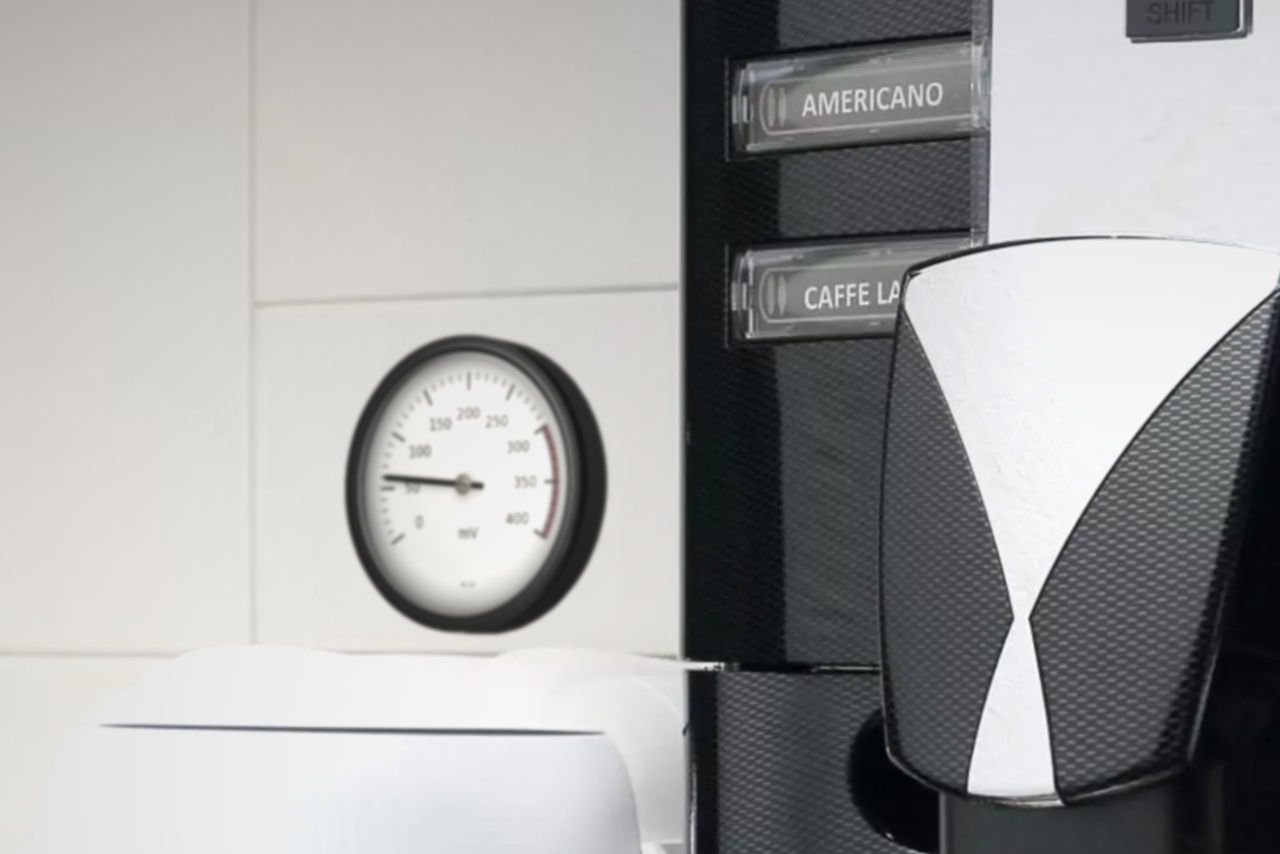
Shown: 60 (mV)
